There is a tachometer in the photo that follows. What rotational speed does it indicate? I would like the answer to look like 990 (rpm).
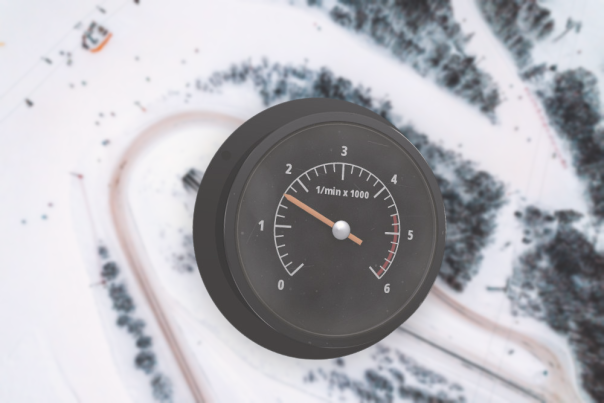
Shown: 1600 (rpm)
